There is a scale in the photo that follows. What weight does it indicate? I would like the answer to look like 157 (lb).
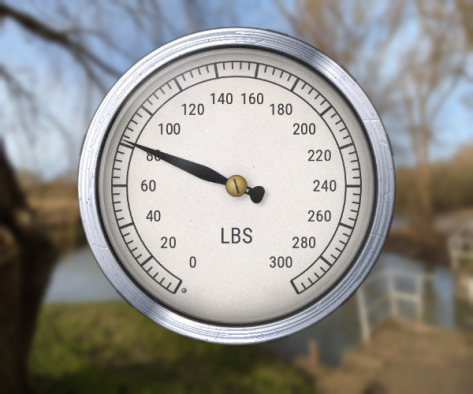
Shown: 82 (lb)
